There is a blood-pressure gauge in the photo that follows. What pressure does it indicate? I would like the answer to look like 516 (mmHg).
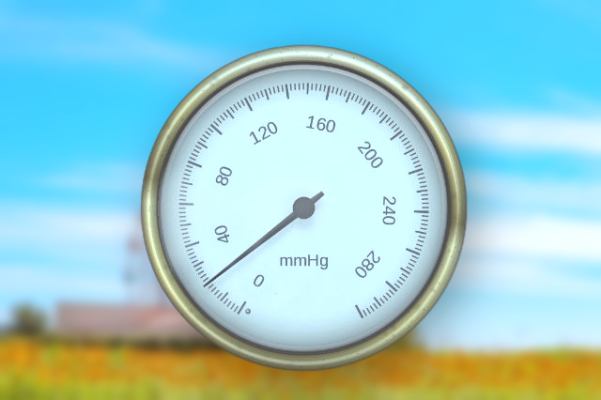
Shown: 20 (mmHg)
